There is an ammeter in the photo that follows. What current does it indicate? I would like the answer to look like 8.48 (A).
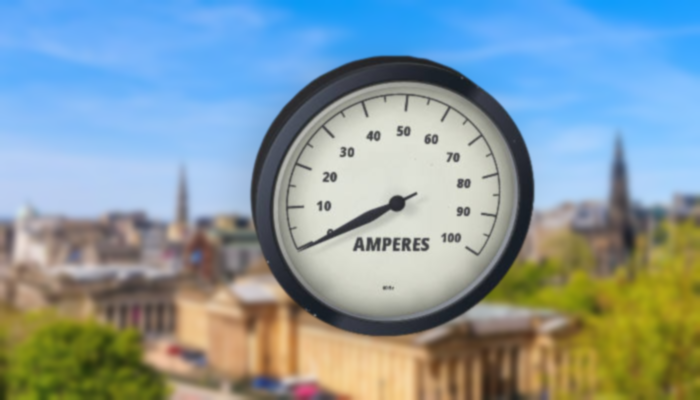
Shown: 0 (A)
